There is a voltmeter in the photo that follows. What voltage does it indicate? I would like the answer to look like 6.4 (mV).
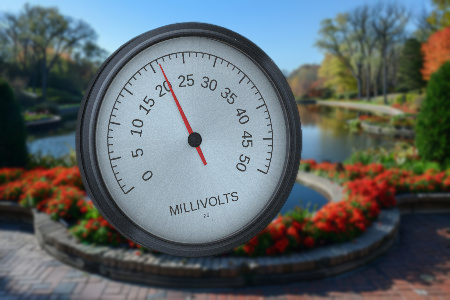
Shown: 21 (mV)
